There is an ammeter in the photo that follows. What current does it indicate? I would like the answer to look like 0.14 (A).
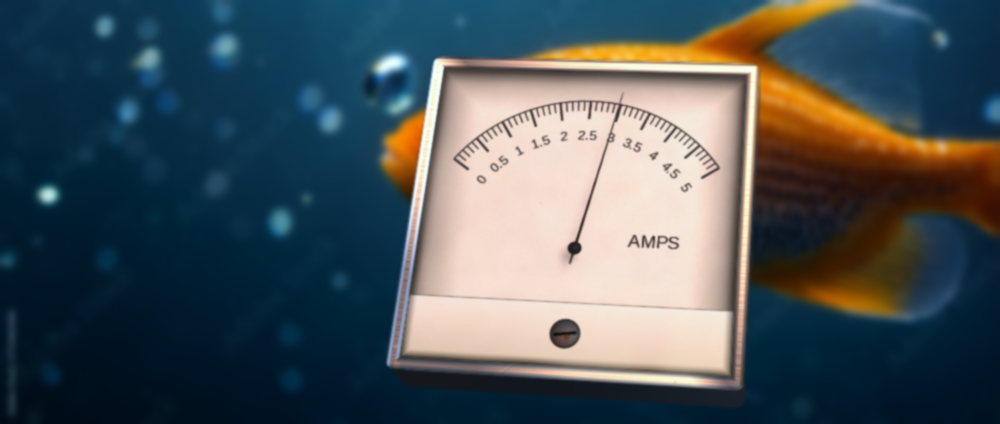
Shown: 3 (A)
